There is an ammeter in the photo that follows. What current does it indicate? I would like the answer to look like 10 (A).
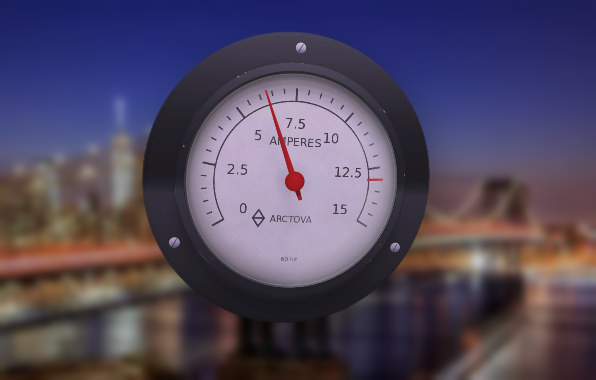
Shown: 6.25 (A)
